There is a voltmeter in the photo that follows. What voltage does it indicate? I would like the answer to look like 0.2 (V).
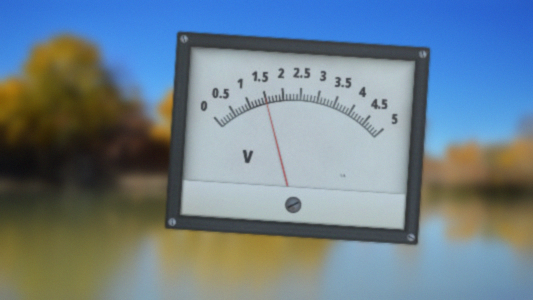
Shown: 1.5 (V)
